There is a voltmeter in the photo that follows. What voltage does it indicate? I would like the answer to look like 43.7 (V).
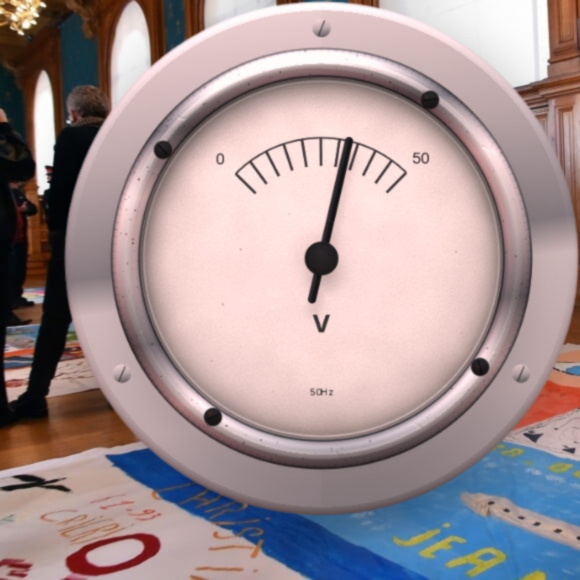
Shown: 32.5 (V)
